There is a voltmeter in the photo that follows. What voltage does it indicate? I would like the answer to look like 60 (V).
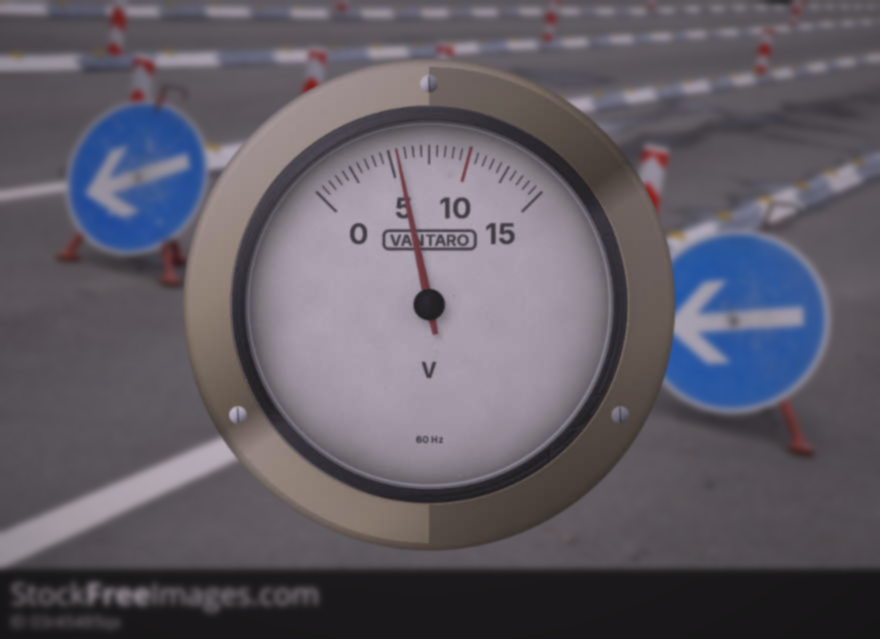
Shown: 5.5 (V)
